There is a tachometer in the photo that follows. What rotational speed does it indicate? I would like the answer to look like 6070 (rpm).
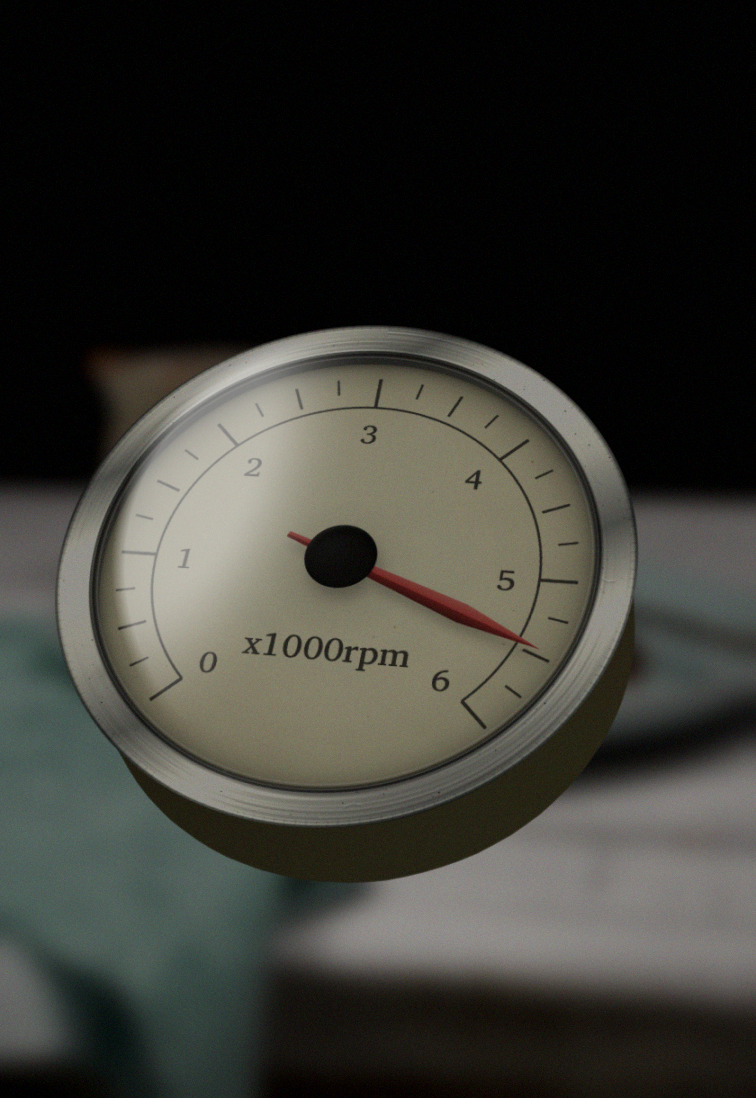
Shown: 5500 (rpm)
